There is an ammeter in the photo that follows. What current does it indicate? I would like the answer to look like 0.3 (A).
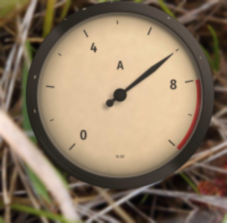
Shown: 7 (A)
